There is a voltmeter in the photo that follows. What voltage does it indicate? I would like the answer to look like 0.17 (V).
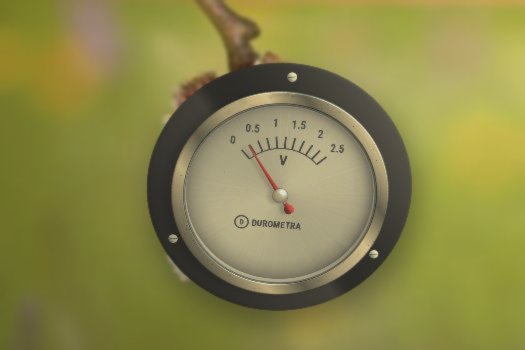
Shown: 0.25 (V)
